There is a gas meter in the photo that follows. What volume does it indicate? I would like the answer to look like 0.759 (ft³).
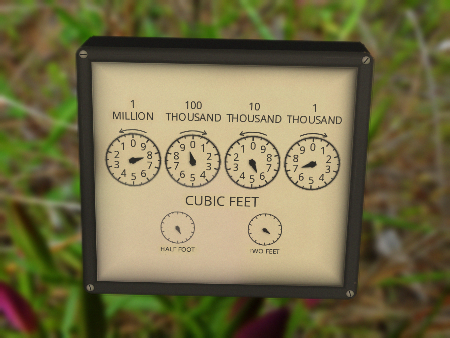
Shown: 795700 (ft³)
